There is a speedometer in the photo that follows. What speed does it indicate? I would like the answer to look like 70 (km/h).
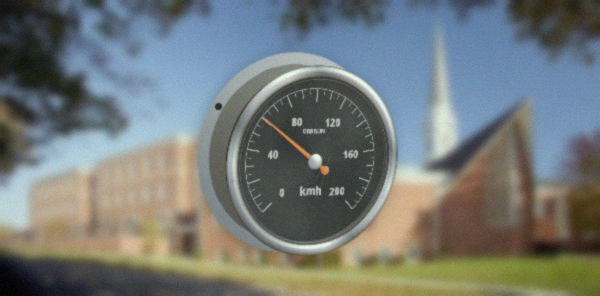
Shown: 60 (km/h)
